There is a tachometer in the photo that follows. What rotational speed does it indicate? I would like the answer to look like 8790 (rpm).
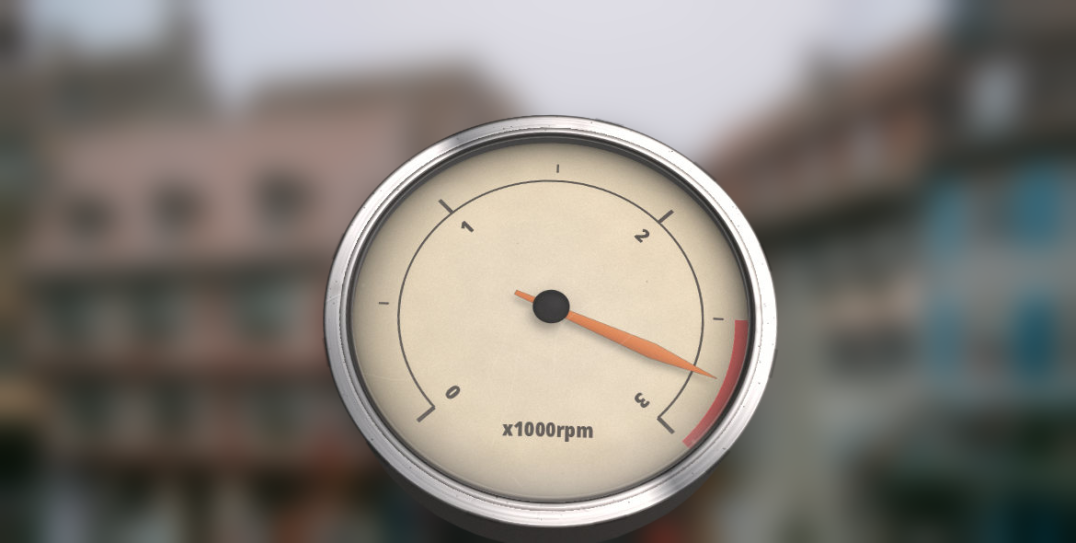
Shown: 2750 (rpm)
